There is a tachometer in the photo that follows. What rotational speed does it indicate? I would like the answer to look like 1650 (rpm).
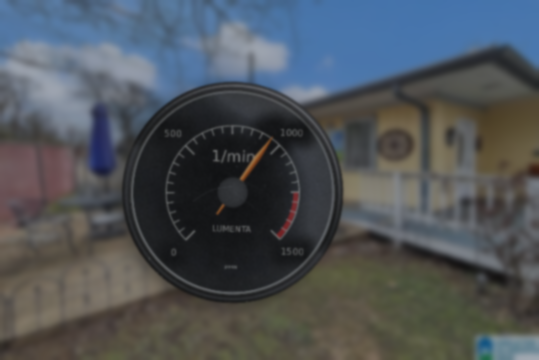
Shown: 950 (rpm)
